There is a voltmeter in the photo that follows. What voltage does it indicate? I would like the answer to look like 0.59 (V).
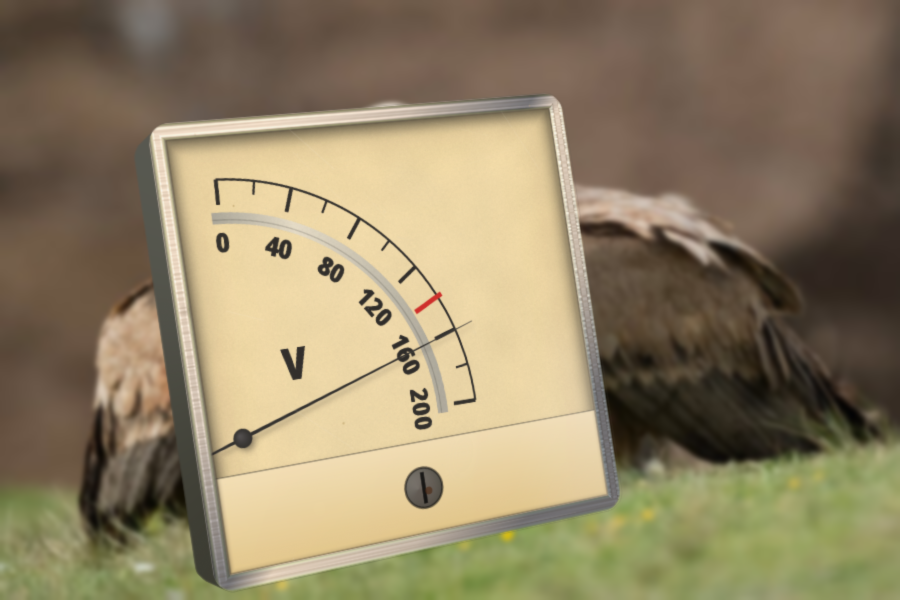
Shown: 160 (V)
